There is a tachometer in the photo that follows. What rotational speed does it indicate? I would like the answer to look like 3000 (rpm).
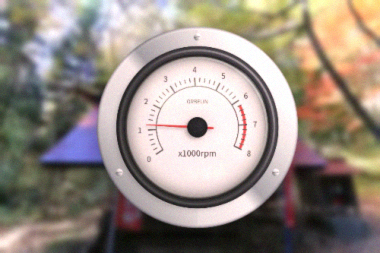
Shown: 1200 (rpm)
